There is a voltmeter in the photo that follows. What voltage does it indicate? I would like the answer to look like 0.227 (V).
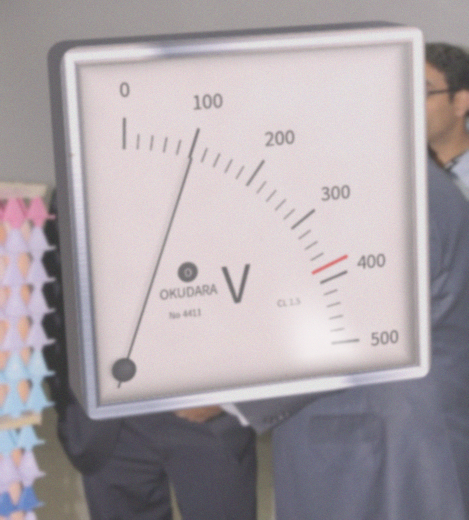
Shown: 100 (V)
